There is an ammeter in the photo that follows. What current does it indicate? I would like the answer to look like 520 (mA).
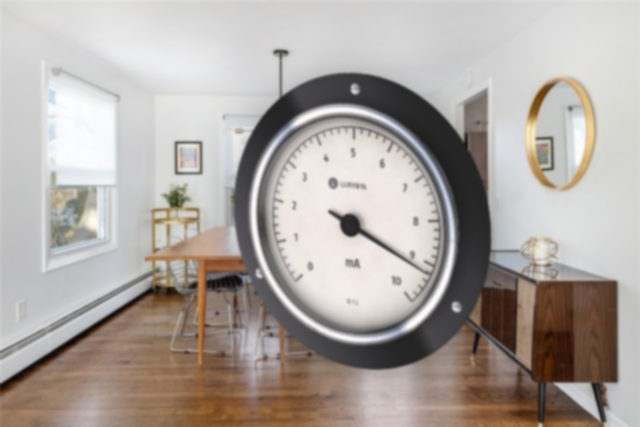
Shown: 9.2 (mA)
